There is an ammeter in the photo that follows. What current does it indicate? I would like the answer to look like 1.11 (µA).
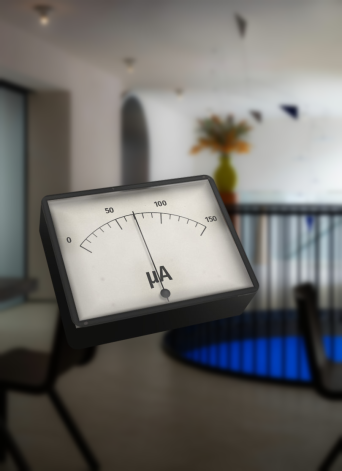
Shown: 70 (µA)
